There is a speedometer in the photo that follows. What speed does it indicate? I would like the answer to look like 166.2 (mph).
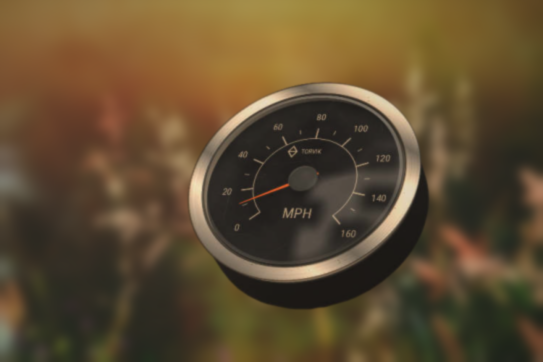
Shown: 10 (mph)
